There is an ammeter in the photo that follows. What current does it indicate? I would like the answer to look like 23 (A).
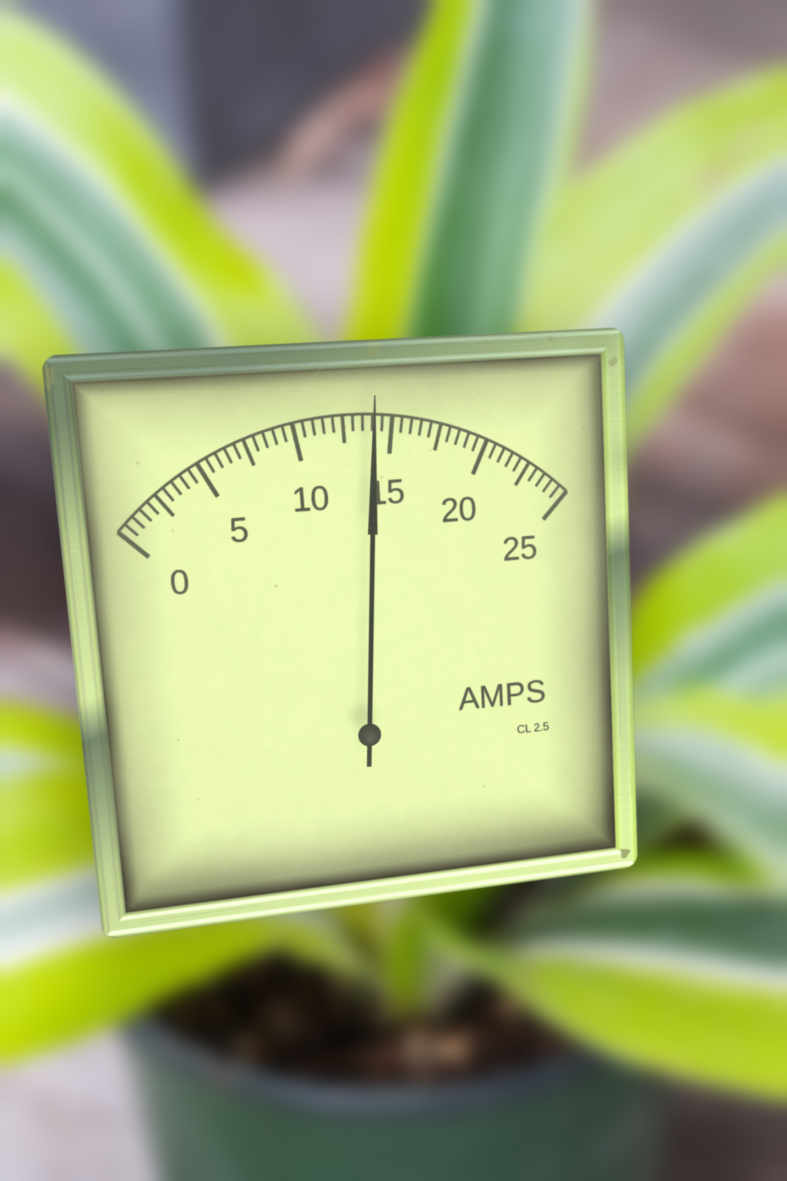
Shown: 14 (A)
